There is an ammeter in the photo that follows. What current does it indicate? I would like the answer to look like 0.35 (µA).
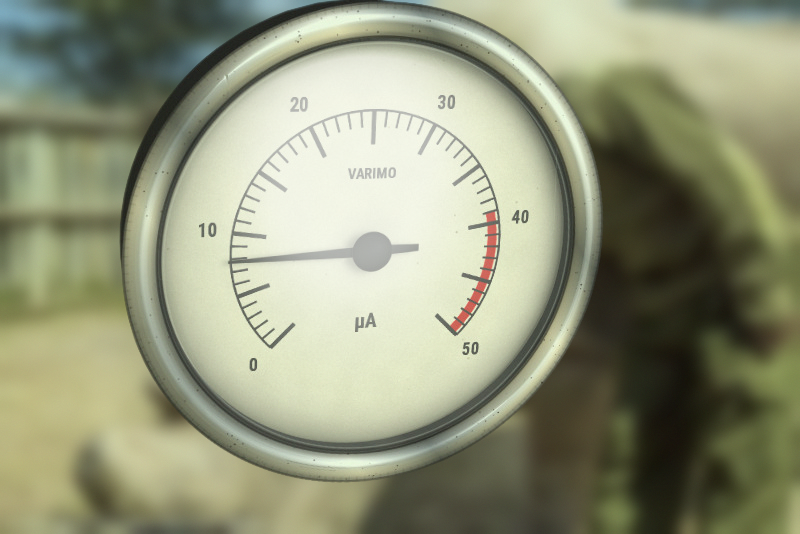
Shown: 8 (µA)
